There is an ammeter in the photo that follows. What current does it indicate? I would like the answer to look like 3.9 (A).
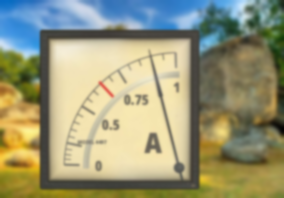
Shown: 0.9 (A)
